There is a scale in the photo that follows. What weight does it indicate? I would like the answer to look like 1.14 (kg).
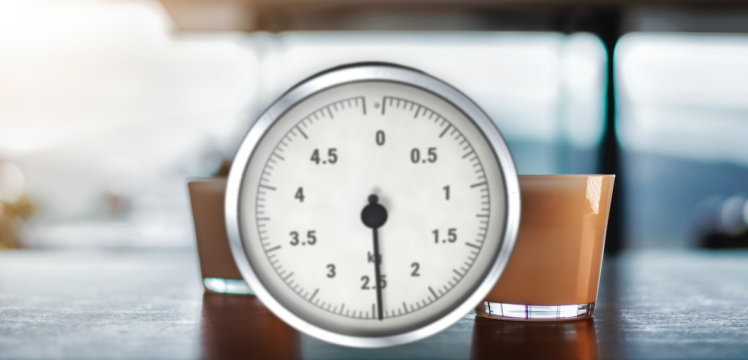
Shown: 2.45 (kg)
